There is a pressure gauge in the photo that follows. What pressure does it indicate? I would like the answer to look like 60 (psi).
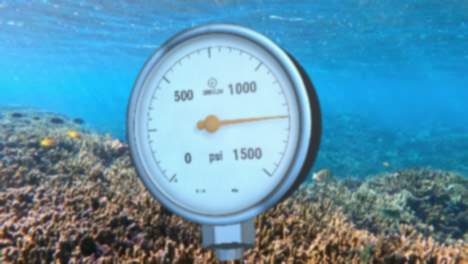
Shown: 1250 (psi)
